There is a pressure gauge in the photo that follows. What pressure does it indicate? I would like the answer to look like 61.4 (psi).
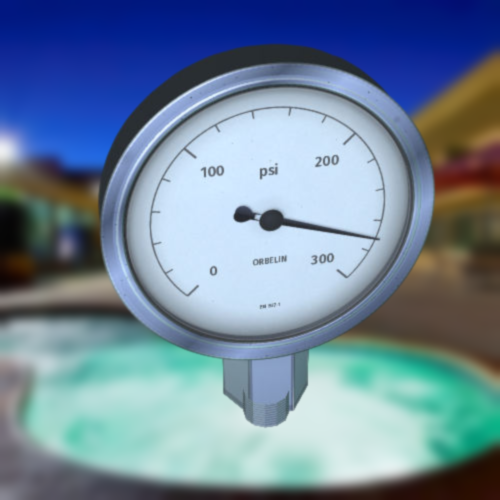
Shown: 270 (psi)
